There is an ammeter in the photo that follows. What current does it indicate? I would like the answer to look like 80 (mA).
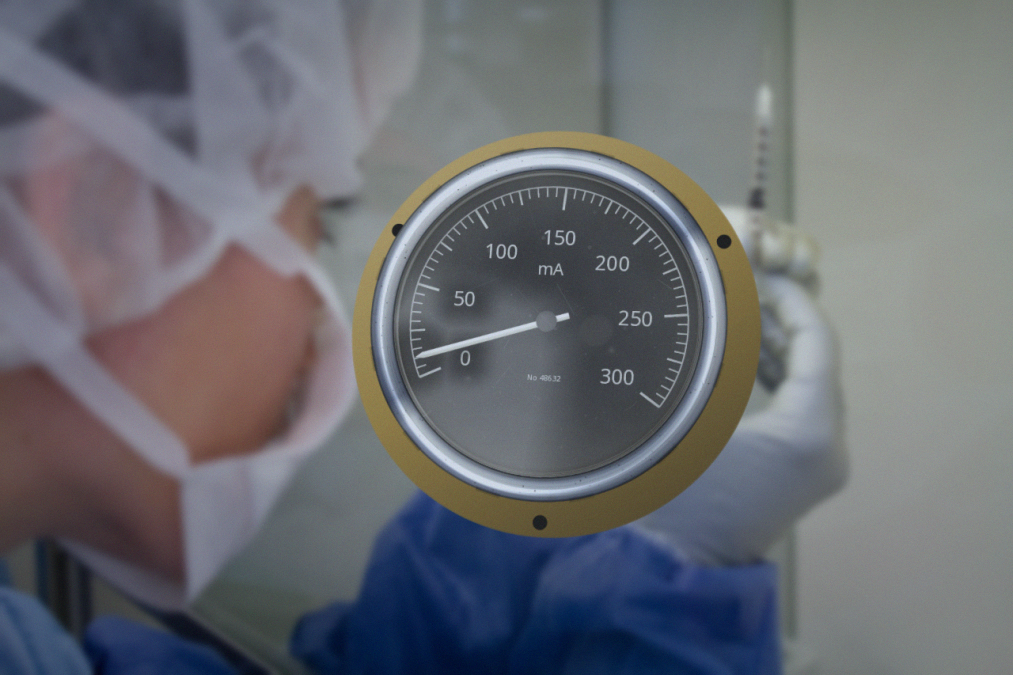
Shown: 10 (mA)
